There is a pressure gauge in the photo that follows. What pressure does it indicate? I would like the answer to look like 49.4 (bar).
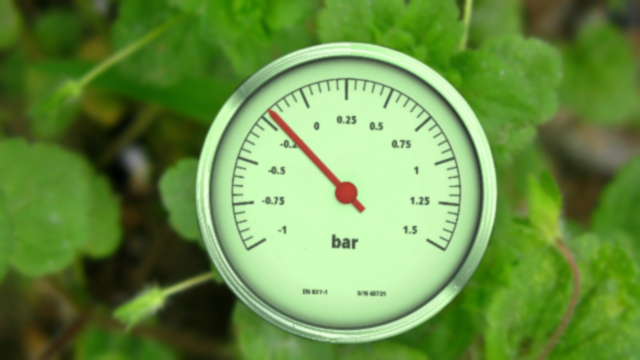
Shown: -0.2 (bar)
